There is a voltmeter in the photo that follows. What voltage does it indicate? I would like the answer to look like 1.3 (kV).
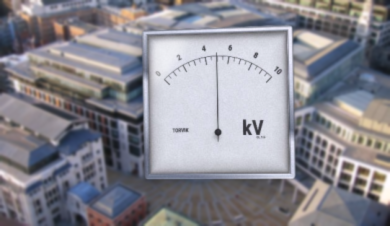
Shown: 5 (kV)
